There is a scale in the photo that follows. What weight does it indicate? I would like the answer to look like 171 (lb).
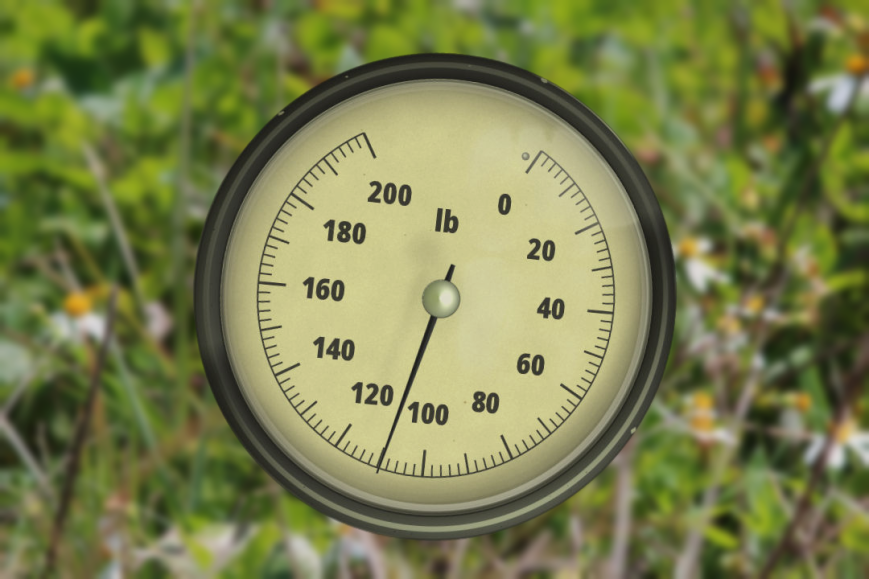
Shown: 110 (lb)
